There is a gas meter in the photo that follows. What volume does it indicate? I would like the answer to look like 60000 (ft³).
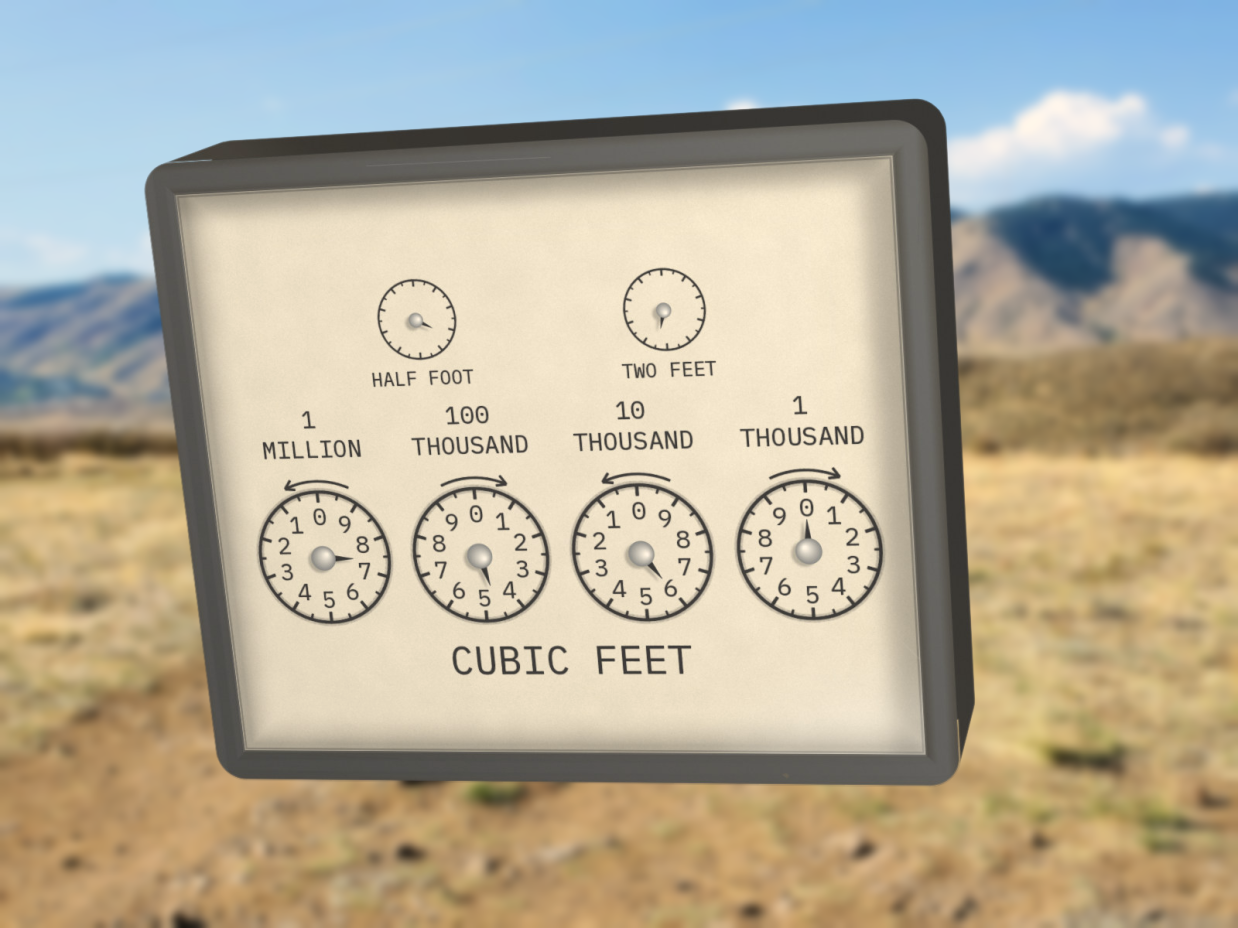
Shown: 746000 (ft³)
